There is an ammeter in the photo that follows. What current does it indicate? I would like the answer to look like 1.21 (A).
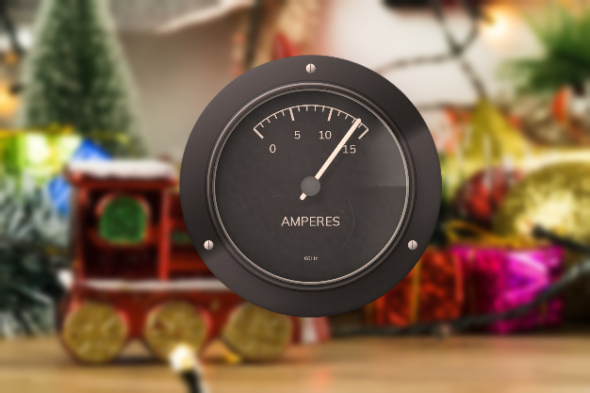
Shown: 13.5 (A)
